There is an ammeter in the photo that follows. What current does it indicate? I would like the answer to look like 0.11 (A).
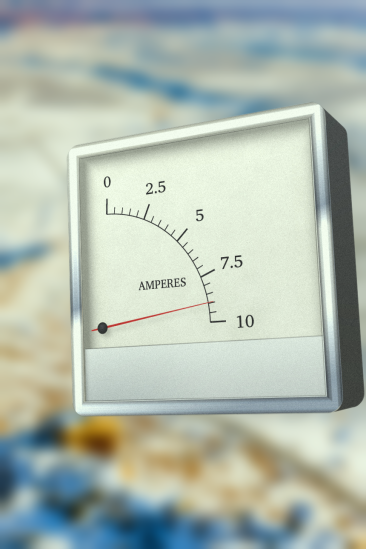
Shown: 9 (A)
